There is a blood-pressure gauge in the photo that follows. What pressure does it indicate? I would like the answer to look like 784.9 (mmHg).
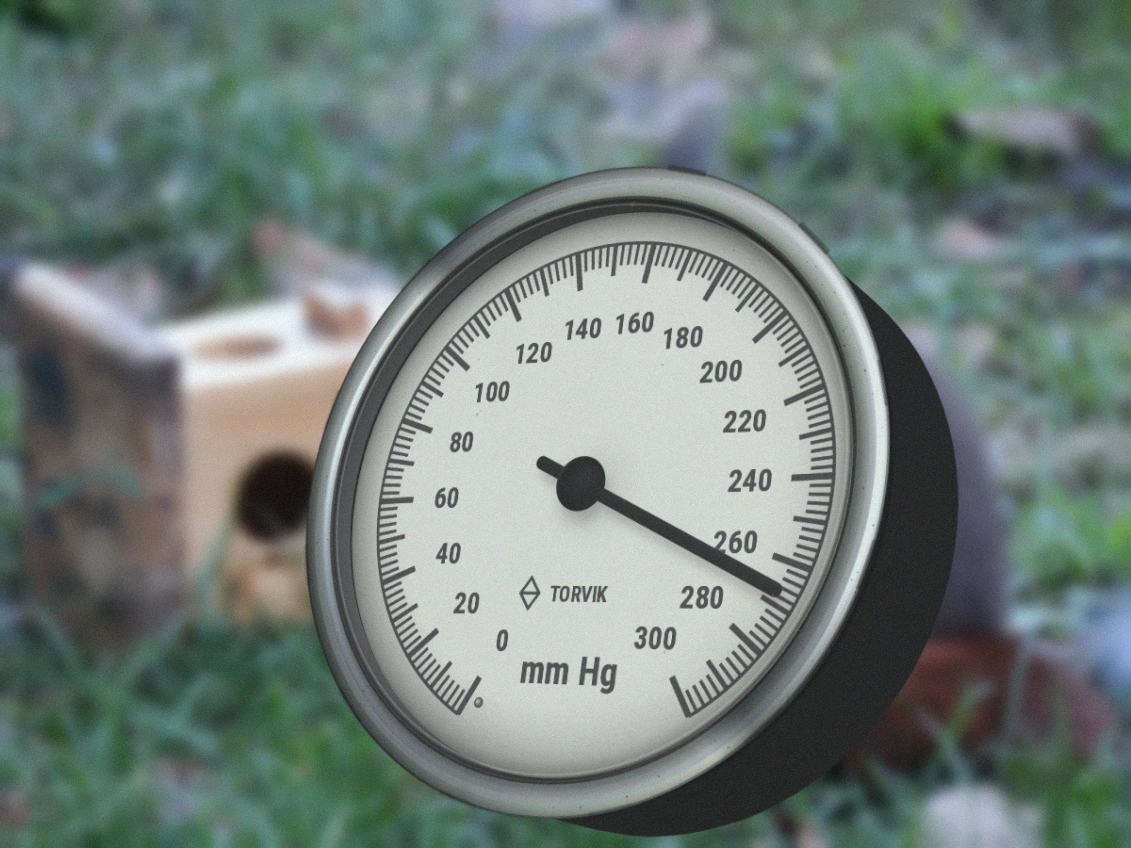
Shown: 267 (mmHg)
